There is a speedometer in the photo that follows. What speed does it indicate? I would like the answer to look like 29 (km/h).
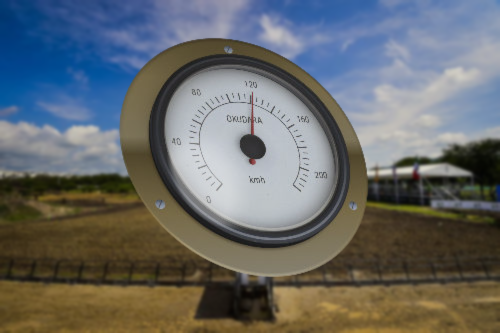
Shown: 120 (km/h)
